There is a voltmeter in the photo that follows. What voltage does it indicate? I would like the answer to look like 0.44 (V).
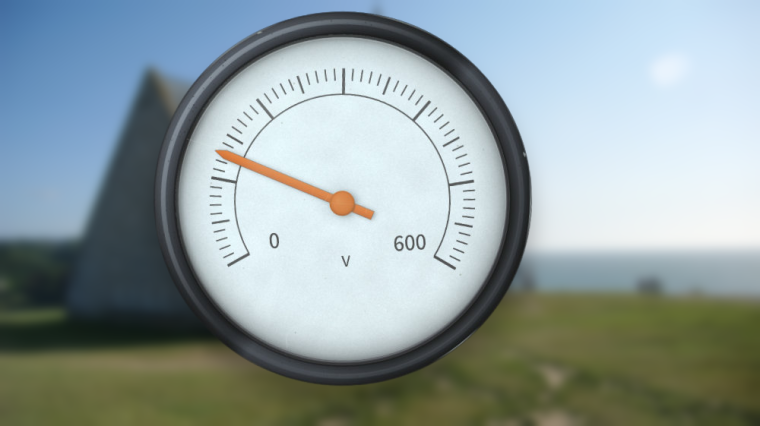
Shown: 130 (V)
